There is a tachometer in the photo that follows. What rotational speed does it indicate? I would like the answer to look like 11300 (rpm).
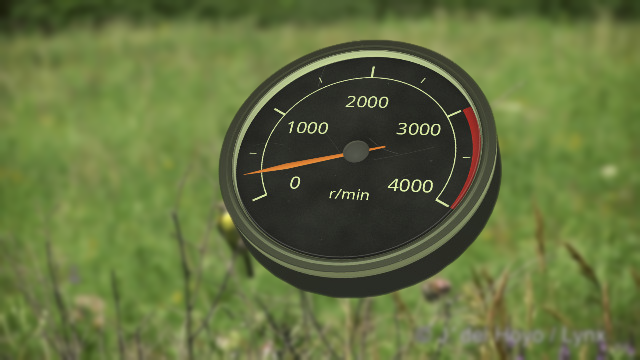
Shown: 250 (rpm)
